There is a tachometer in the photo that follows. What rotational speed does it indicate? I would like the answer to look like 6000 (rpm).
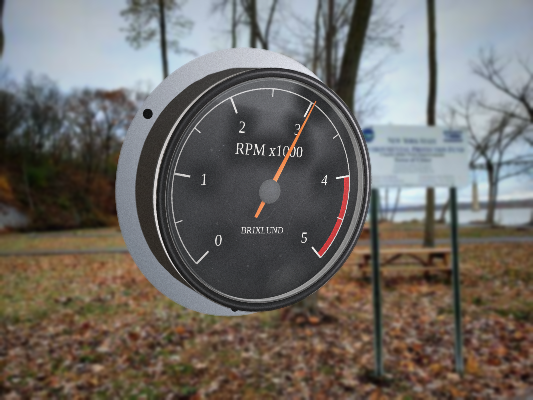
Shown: 3000 (rpm)
